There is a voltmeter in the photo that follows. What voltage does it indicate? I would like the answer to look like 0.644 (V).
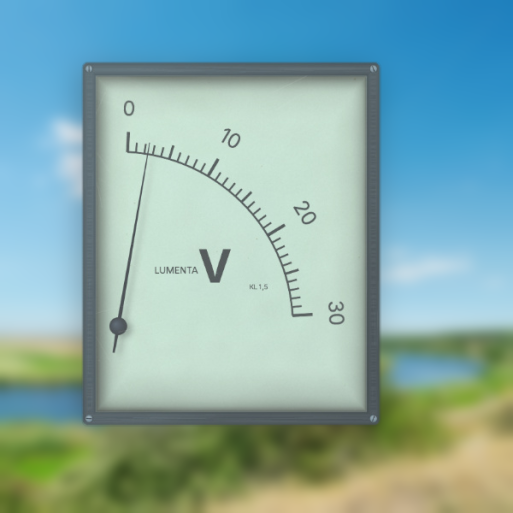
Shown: 2.5 (V)
